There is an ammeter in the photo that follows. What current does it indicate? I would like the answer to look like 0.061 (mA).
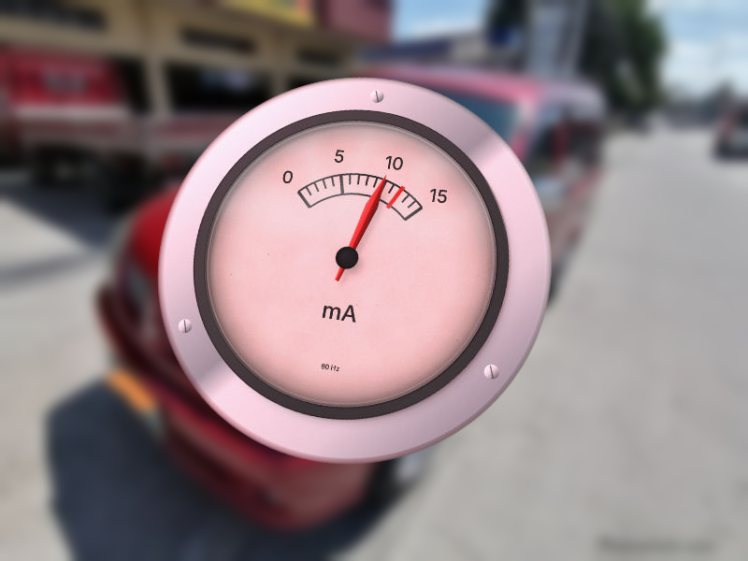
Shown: 10 (mA)
